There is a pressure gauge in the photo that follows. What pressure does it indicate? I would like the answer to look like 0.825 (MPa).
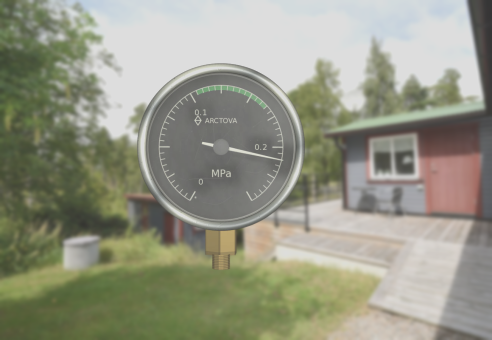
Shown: 0.21 (MPa)
